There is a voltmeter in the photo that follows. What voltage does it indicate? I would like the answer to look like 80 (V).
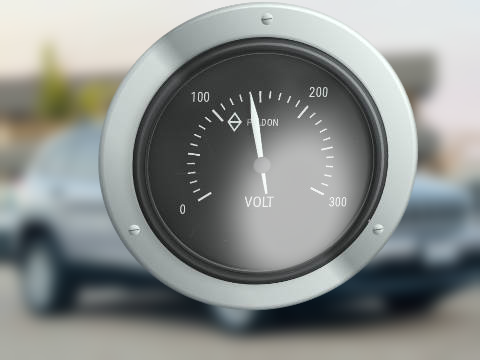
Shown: 140 (V)
